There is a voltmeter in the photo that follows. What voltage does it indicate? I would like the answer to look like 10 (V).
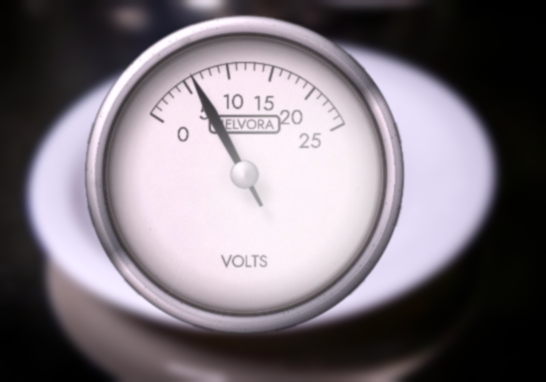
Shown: 6 (V)
